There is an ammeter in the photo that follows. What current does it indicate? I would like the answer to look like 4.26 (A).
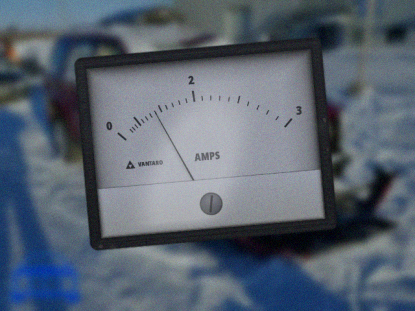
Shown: 1.4 (A)
